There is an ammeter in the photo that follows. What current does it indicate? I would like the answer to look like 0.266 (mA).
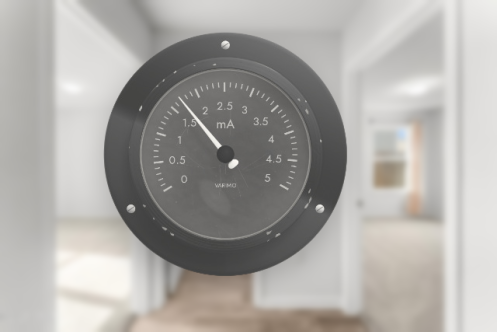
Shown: 1.7 (mA)
